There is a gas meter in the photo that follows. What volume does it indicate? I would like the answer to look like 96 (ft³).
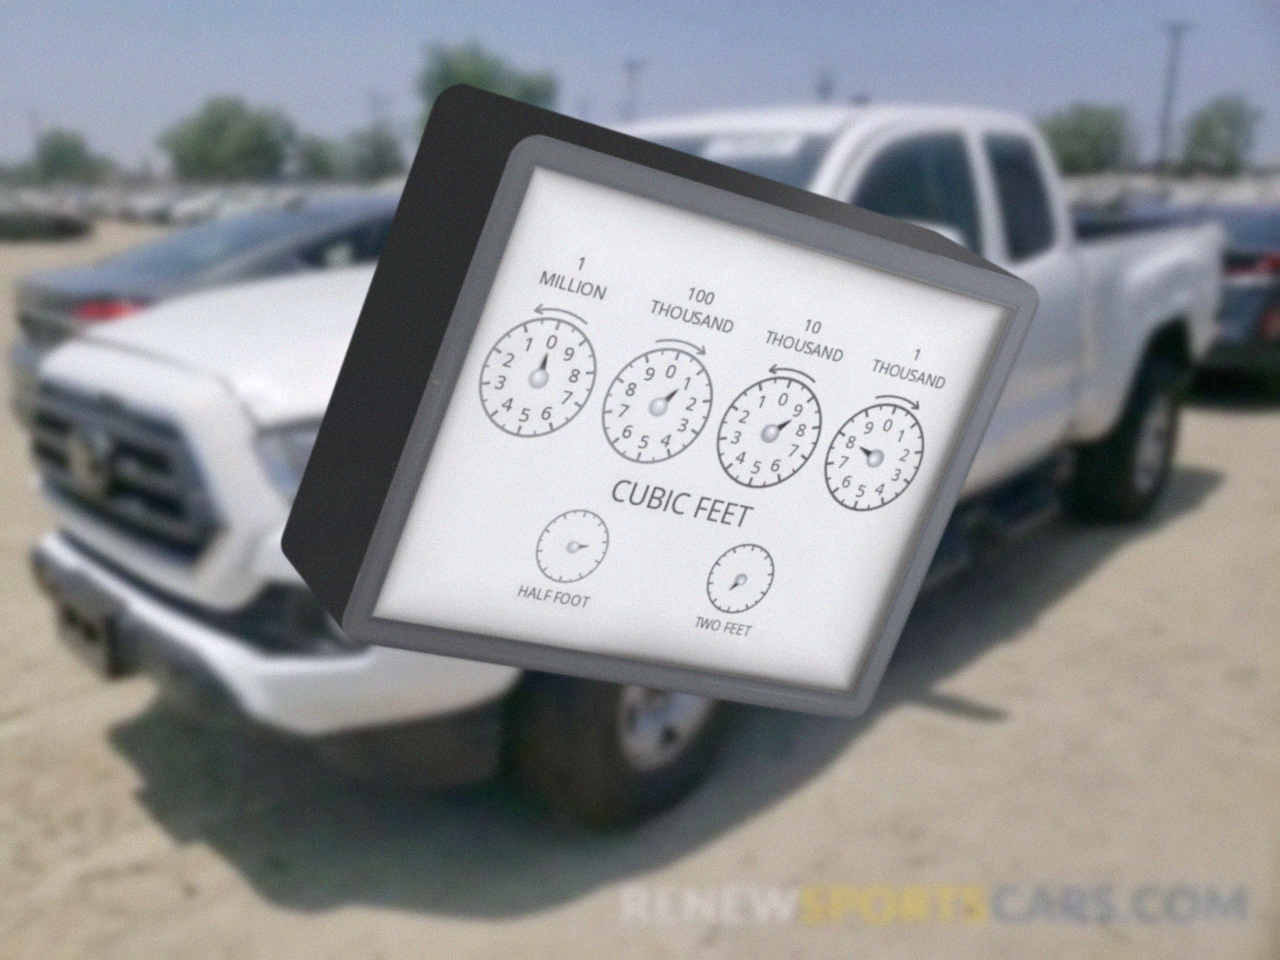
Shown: 8800 (ft³)
